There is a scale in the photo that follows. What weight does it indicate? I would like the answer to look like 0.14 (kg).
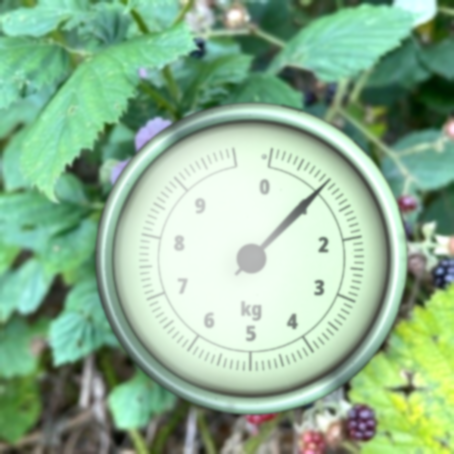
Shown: 1 (kg)
